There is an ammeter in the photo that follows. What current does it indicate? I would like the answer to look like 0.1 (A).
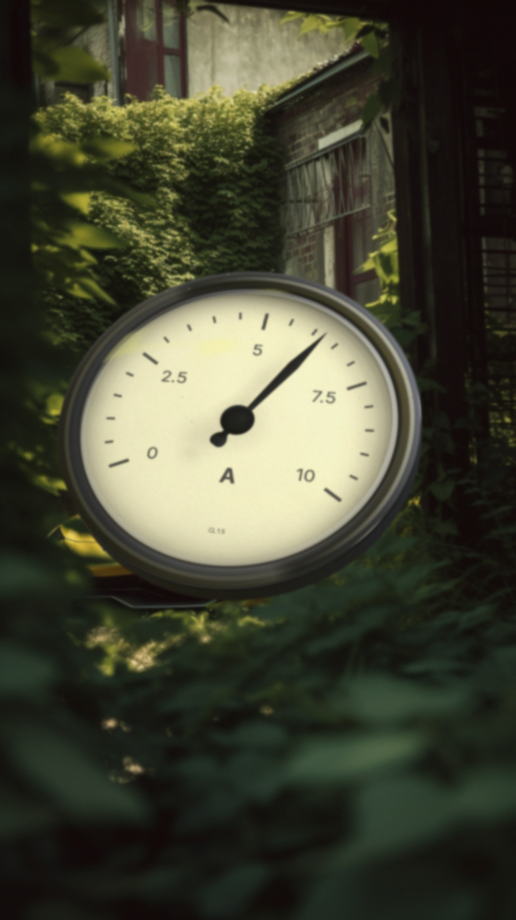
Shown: 6.25 (A)
